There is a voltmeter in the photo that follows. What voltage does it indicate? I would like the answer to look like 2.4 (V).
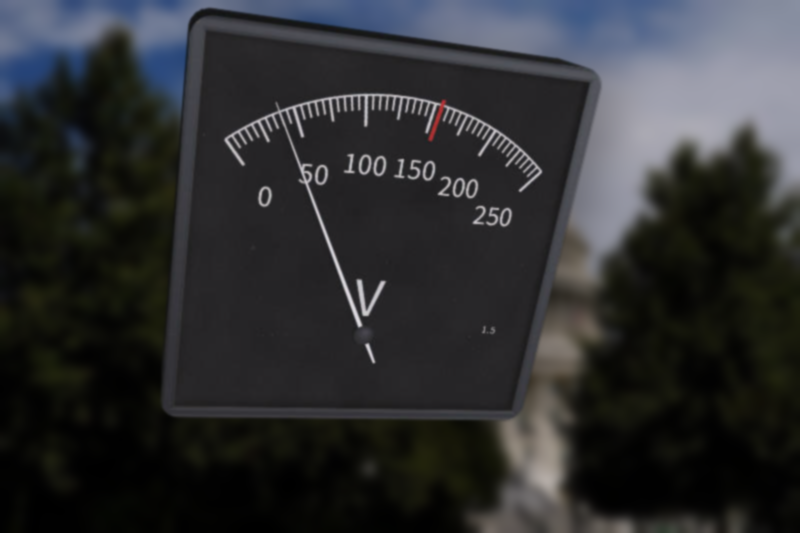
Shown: 40 (V)
